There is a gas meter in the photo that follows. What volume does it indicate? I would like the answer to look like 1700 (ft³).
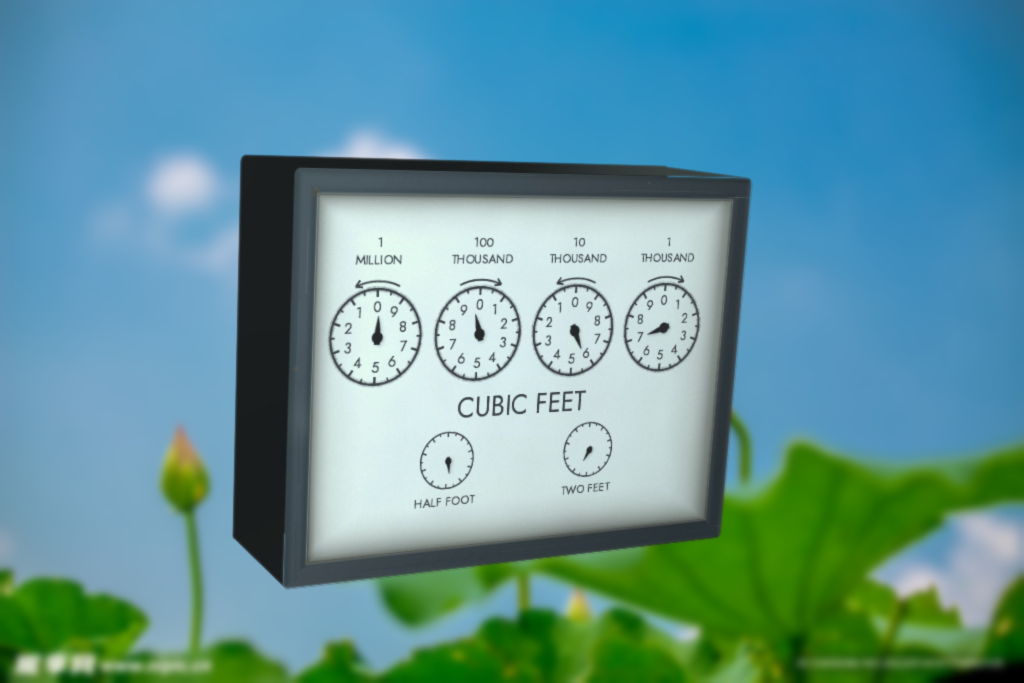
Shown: 995700 (ft³)
